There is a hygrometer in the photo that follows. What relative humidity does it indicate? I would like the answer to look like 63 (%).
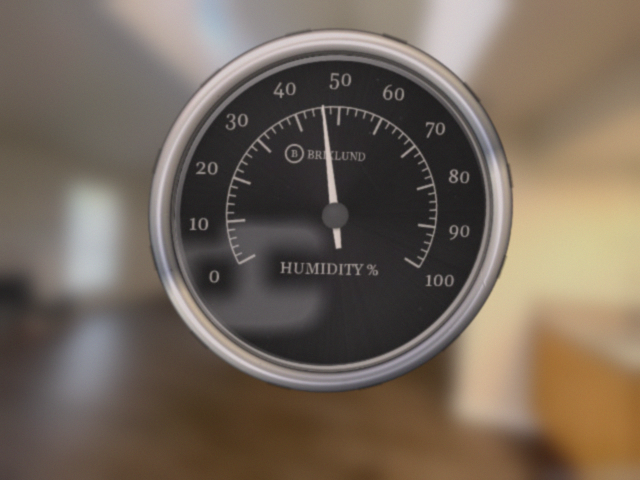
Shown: 46 (%)
